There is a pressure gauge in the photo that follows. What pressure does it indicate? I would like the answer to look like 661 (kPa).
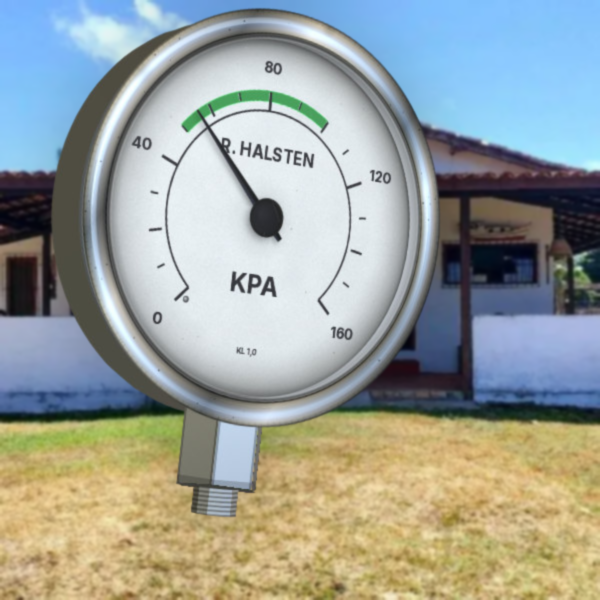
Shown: 55 (kPa)
